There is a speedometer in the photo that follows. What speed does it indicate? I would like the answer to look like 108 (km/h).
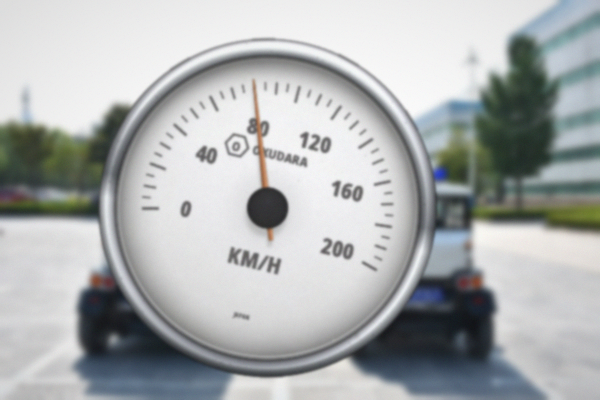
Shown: 80 (km/h)
